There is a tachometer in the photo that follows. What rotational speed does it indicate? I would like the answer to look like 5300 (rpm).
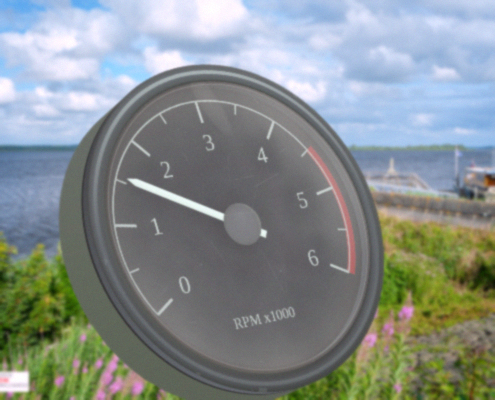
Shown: 1500 (rpm)
